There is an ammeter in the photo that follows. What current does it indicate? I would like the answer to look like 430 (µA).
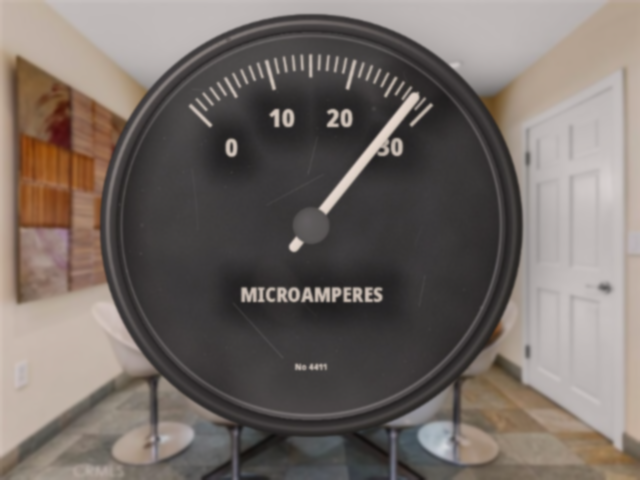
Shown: 28 (µA)
